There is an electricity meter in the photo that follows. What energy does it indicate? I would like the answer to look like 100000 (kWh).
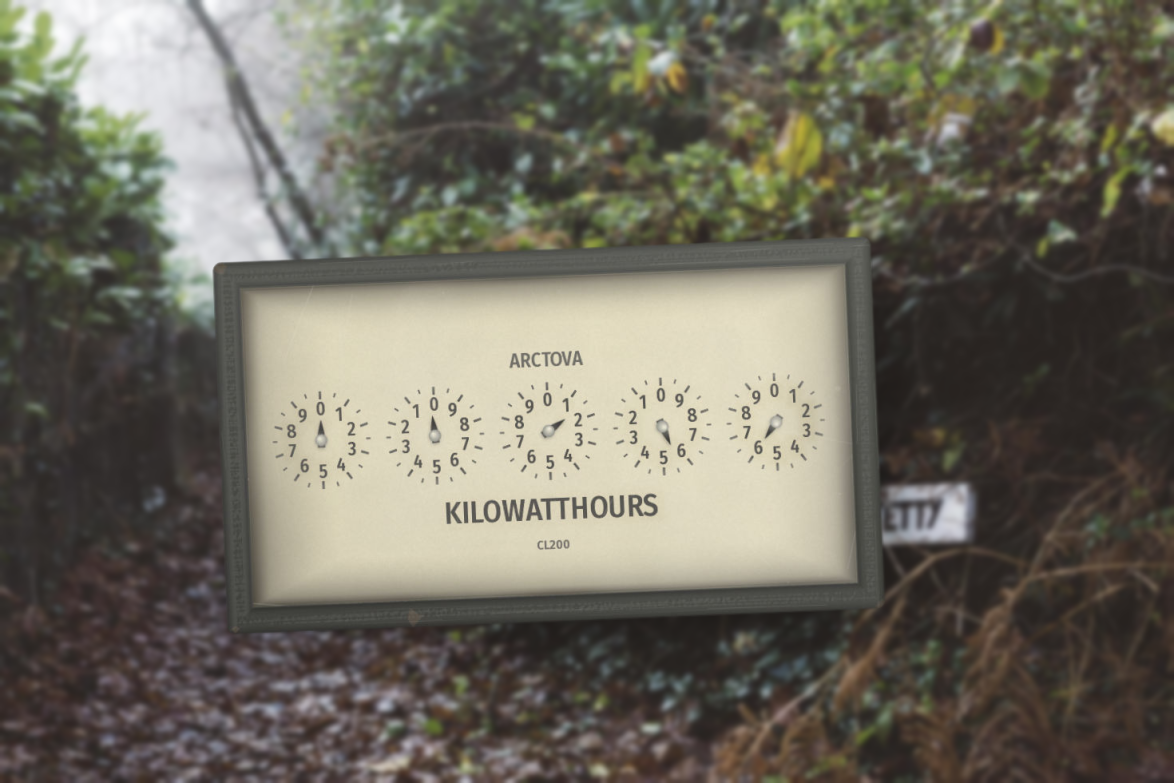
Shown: 156 (kWh)
